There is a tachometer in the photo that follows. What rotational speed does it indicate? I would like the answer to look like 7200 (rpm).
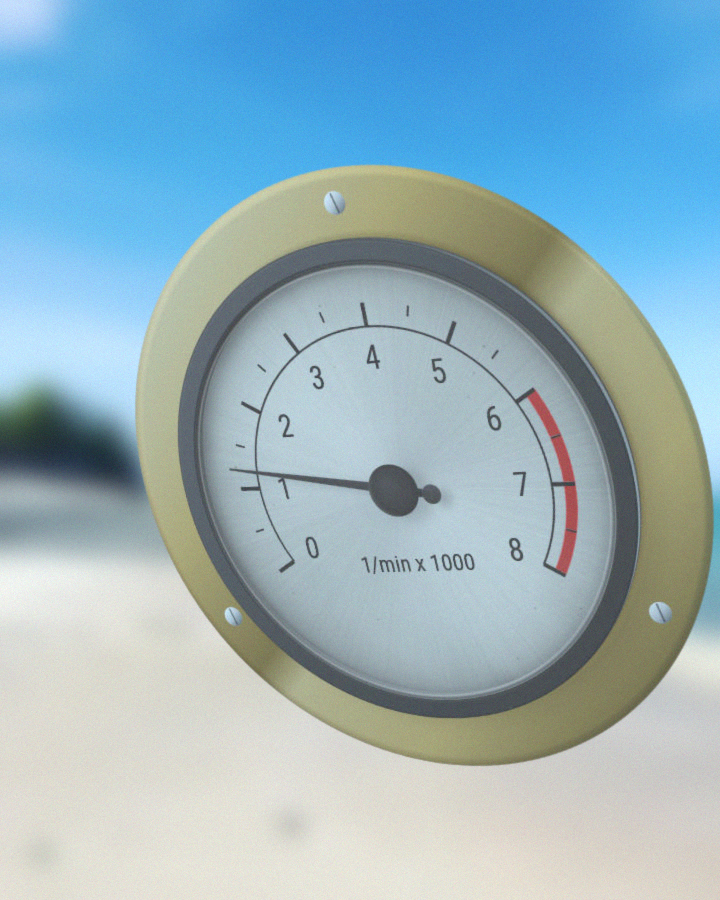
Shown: 1250 (rpm)
